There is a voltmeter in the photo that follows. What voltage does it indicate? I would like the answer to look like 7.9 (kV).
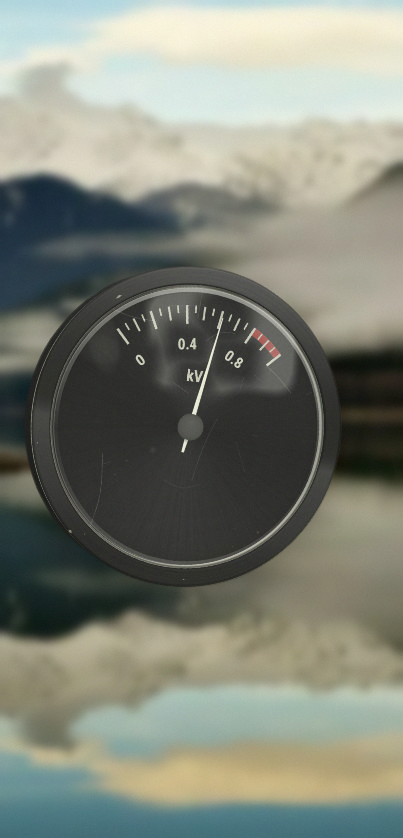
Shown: 0.6 (kV)
